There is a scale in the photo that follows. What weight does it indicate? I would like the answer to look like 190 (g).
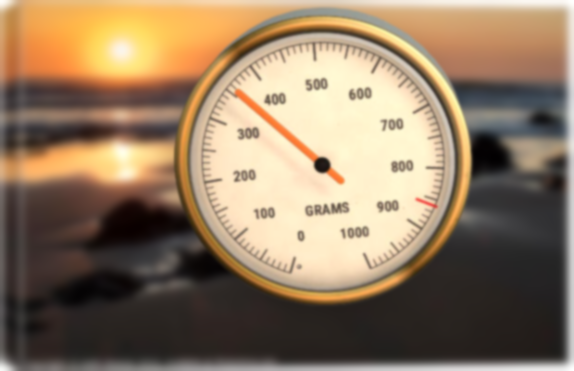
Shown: 360 (g)
